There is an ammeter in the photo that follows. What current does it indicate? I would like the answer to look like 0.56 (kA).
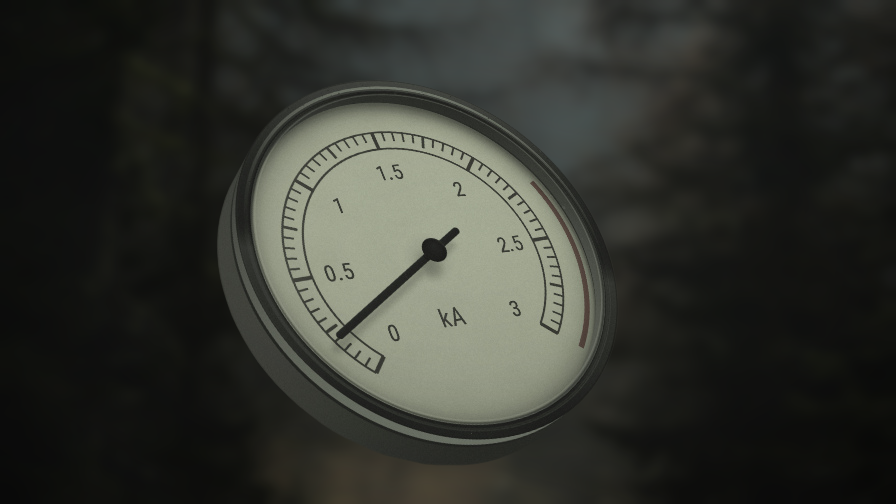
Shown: 0.2 (kA)
